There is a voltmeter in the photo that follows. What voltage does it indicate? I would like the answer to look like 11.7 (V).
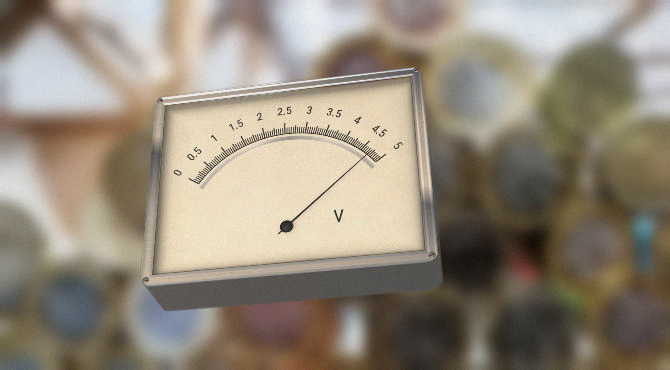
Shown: 4.75 (V)
